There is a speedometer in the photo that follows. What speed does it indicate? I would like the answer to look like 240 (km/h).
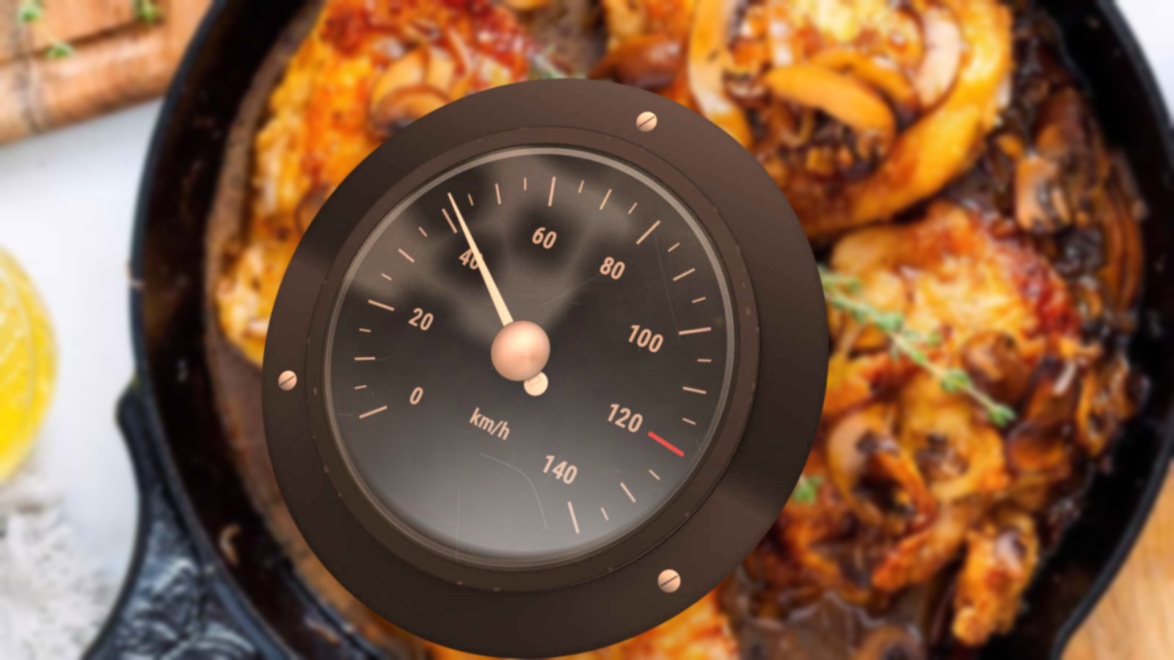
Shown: 42.5 (km/h)
